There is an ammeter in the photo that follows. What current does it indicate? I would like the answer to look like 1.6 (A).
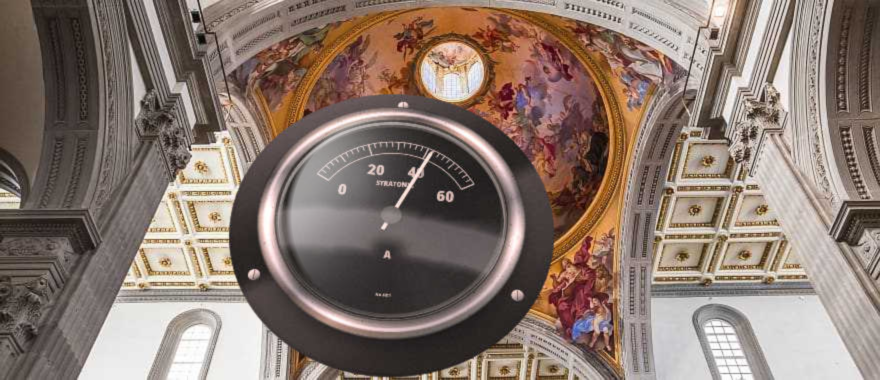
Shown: 42 (A)
